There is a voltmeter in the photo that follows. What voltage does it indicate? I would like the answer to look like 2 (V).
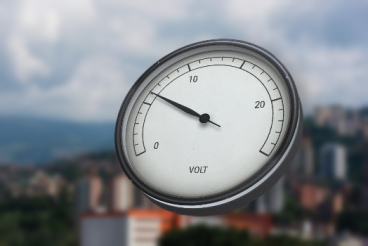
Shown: 6 (V)
